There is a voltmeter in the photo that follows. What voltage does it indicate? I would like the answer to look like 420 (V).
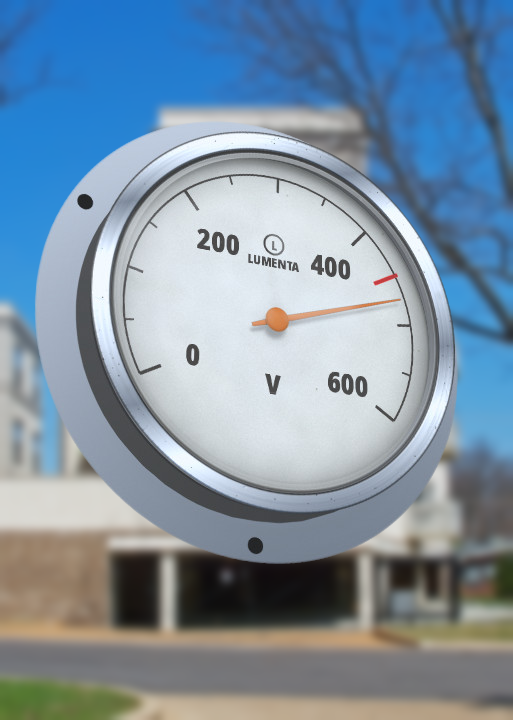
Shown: 475 (V)
